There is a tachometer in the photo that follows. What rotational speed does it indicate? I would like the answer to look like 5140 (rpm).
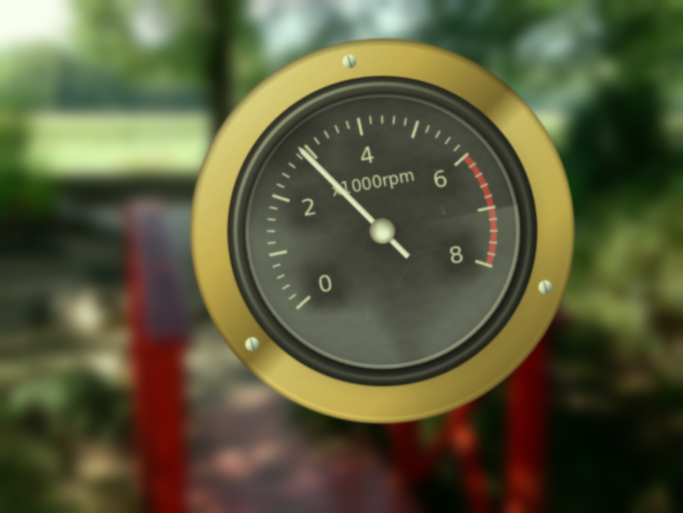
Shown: 2900 (rpm)
